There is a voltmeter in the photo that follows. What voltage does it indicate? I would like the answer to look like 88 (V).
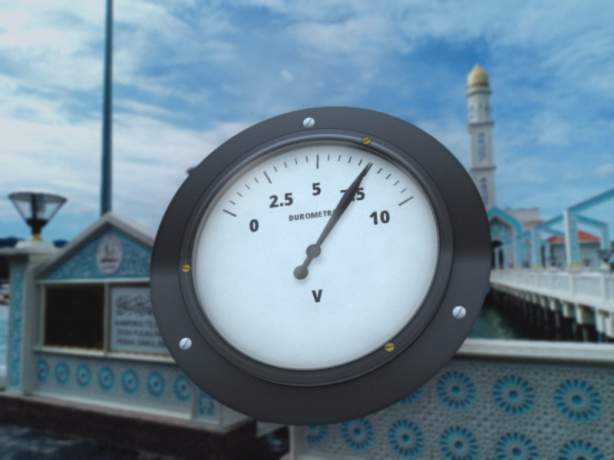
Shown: 7.5 (V)
